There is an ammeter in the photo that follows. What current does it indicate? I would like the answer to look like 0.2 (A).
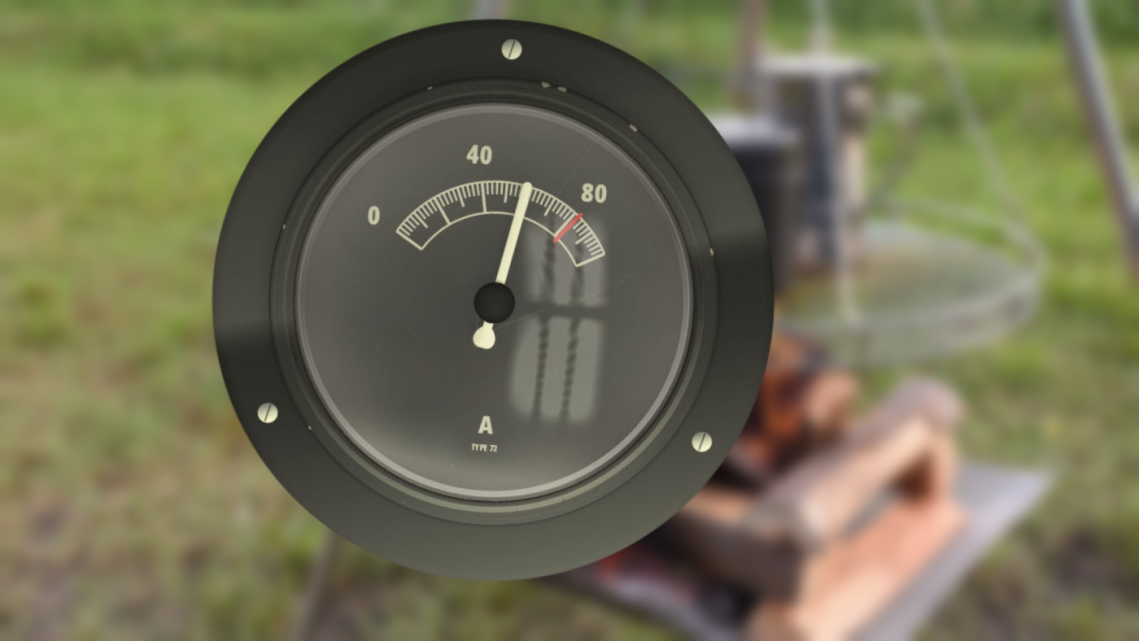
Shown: 58 (A)
